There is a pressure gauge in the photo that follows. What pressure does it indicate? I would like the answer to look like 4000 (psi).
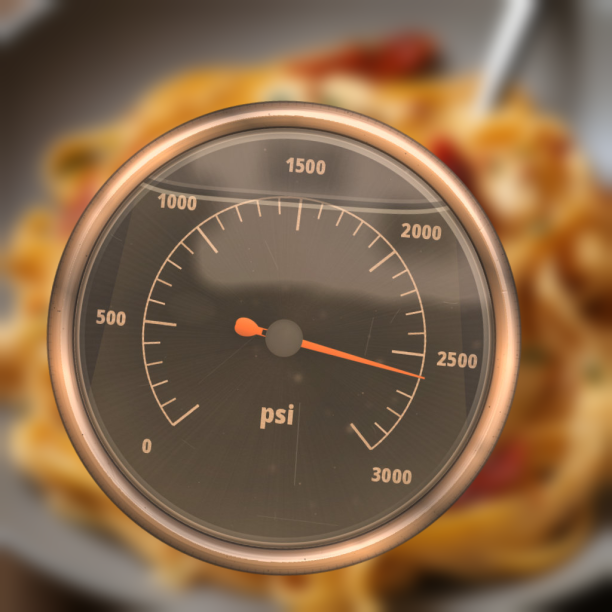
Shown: 2600 (psi)
